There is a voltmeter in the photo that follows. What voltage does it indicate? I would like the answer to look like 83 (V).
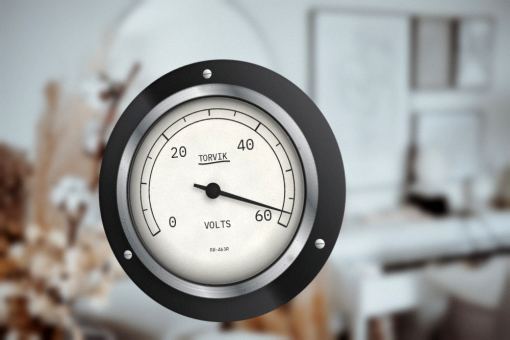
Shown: 57.5 (V)
